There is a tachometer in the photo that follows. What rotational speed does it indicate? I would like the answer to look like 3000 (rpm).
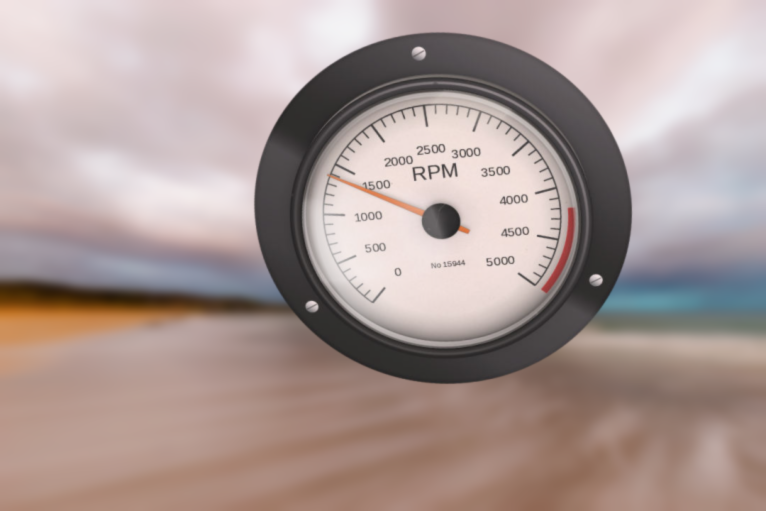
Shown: 1400 (rpm)
